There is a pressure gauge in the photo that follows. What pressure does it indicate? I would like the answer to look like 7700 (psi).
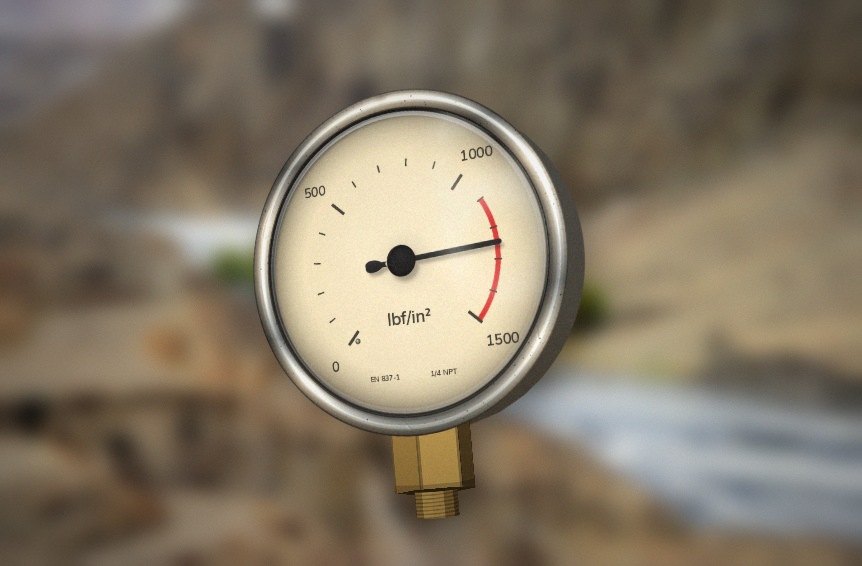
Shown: 1250 (psi)
